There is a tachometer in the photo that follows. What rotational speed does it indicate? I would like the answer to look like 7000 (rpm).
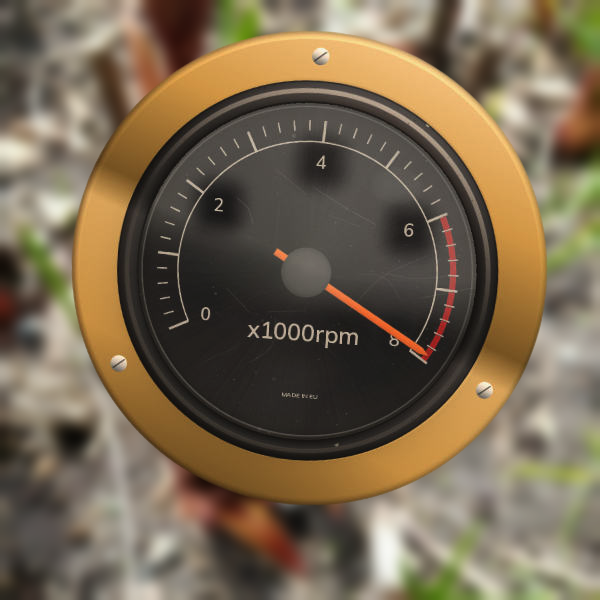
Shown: 7900 (rpm)
